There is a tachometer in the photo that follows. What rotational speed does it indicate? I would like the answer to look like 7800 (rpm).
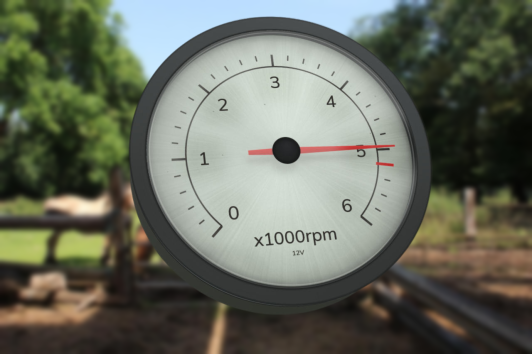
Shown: 5000 (rpm)
